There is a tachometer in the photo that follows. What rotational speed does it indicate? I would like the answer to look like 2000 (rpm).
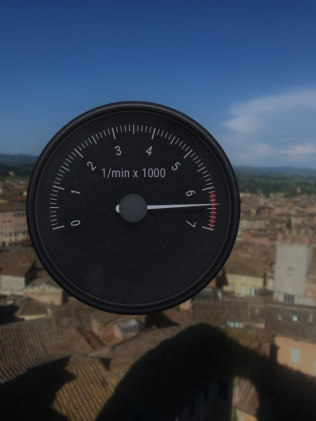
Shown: 6400 (rpm)
